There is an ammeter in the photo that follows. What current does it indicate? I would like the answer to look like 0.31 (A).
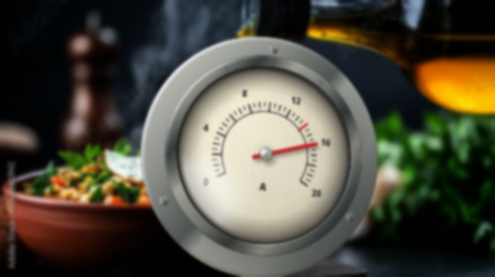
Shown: 16 (A)
